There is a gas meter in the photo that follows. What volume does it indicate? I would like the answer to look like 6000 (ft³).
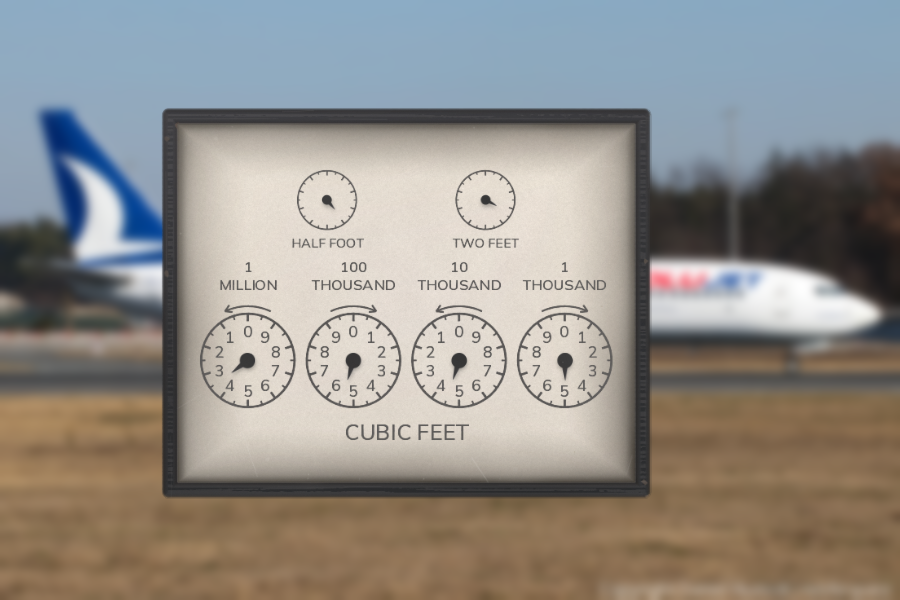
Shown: 354500 (ft³)
